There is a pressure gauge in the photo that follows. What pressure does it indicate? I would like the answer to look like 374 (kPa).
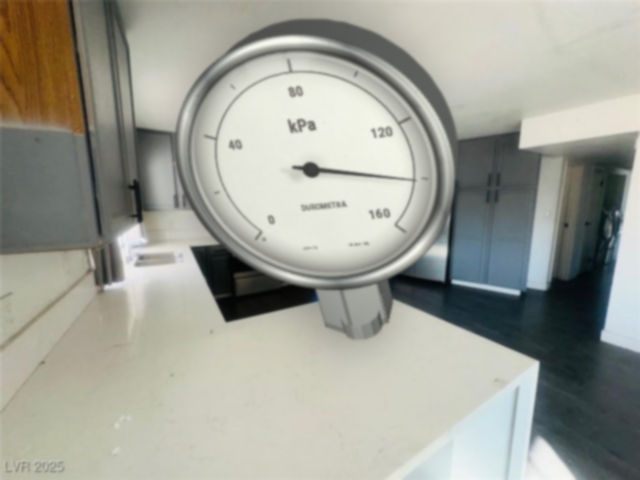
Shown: 140 (kPa)
